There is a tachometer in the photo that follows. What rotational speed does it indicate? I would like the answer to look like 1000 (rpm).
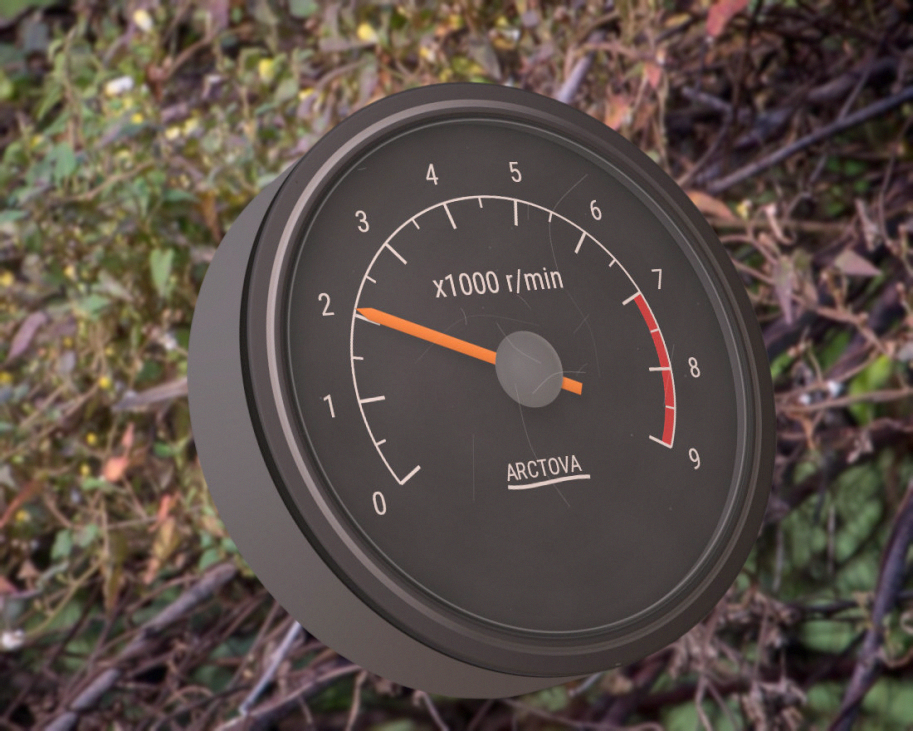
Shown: 2000 (rpm)
